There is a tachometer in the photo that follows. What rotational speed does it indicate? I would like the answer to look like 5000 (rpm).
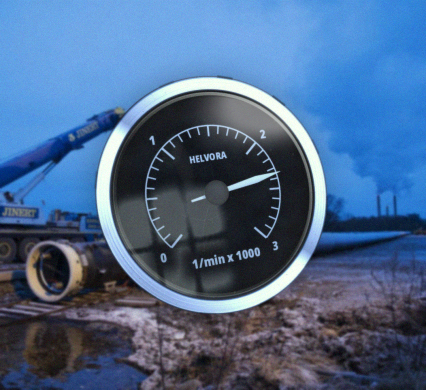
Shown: 2350 (rpm)
